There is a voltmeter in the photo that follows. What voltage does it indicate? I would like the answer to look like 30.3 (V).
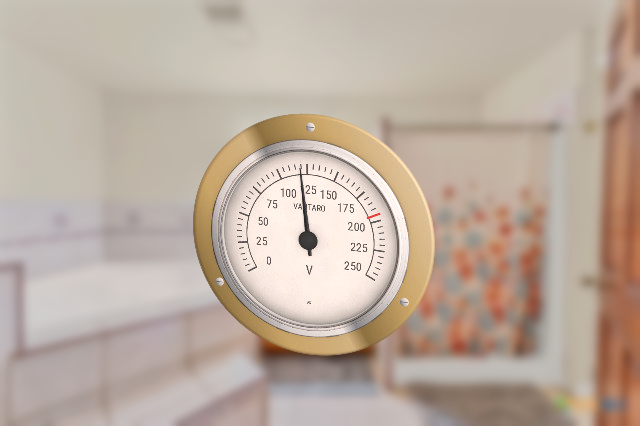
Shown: 120 (V)
